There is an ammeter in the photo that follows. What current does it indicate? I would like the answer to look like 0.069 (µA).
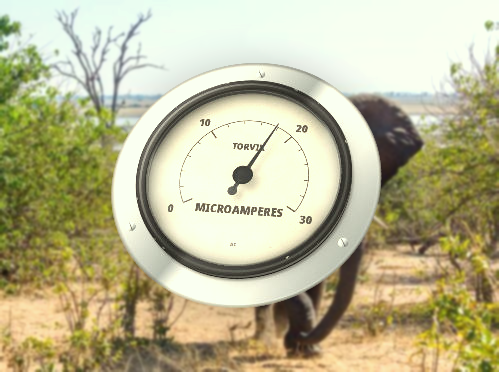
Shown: 18 (µA)
